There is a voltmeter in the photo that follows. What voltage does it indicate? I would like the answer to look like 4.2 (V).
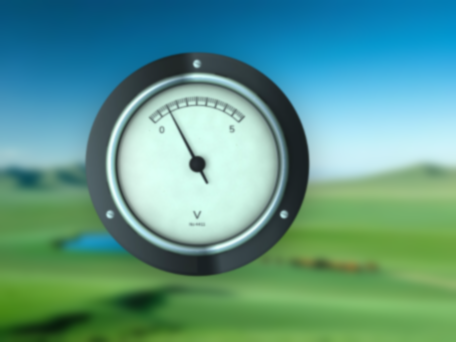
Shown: 1 (V)
